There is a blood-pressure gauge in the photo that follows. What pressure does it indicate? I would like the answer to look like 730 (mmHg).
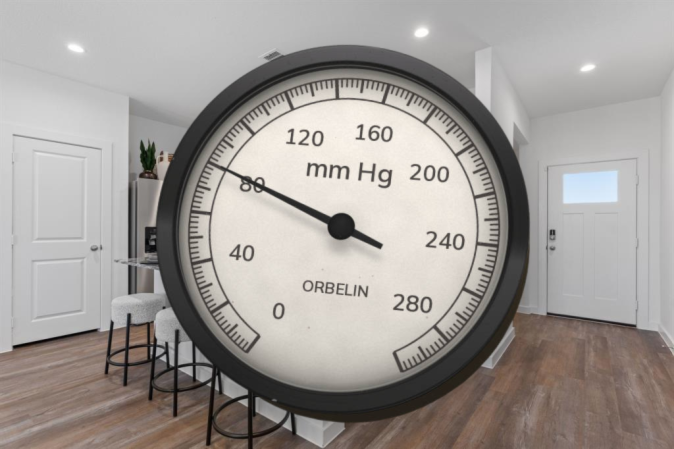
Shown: 80 (mmHg)
